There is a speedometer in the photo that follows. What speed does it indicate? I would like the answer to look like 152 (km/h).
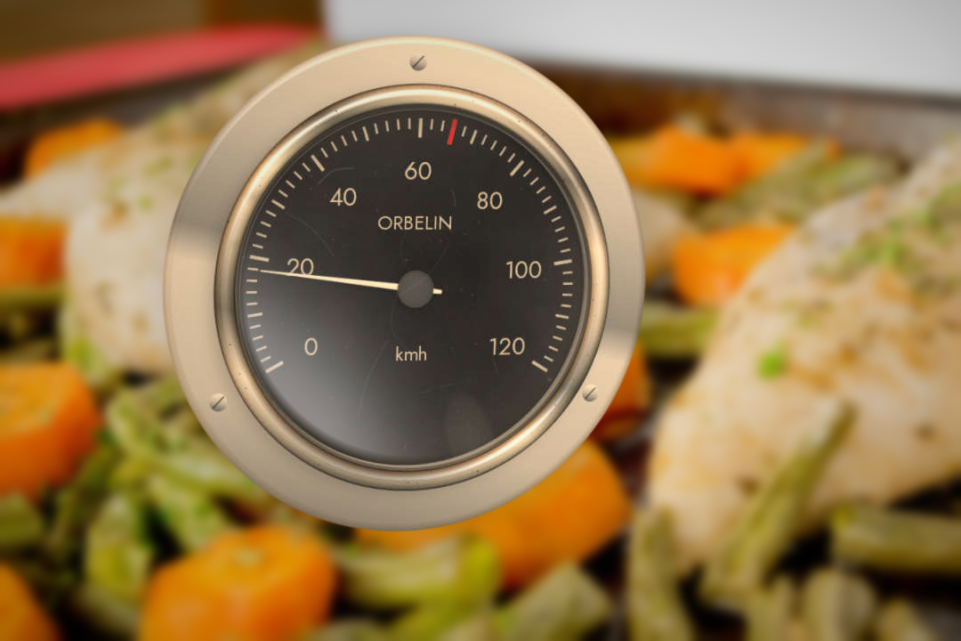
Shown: 18 (km/h)
